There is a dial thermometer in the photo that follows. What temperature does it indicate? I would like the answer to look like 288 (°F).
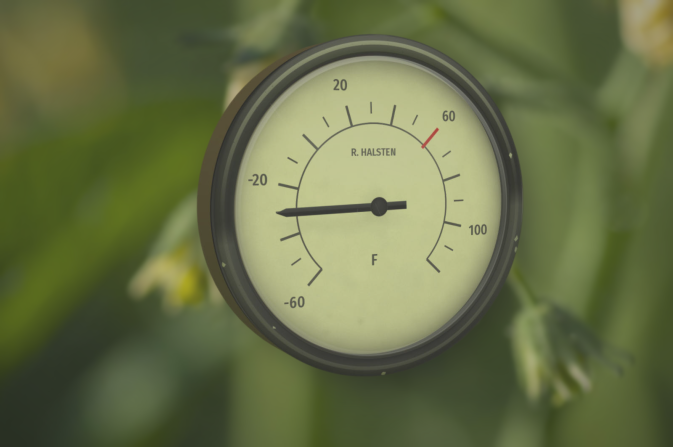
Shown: -30 (°F)
